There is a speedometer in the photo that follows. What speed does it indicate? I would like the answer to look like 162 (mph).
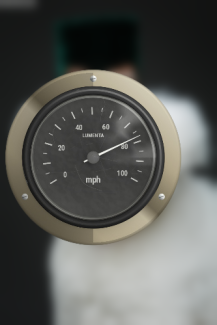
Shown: 77.5 (mph)
